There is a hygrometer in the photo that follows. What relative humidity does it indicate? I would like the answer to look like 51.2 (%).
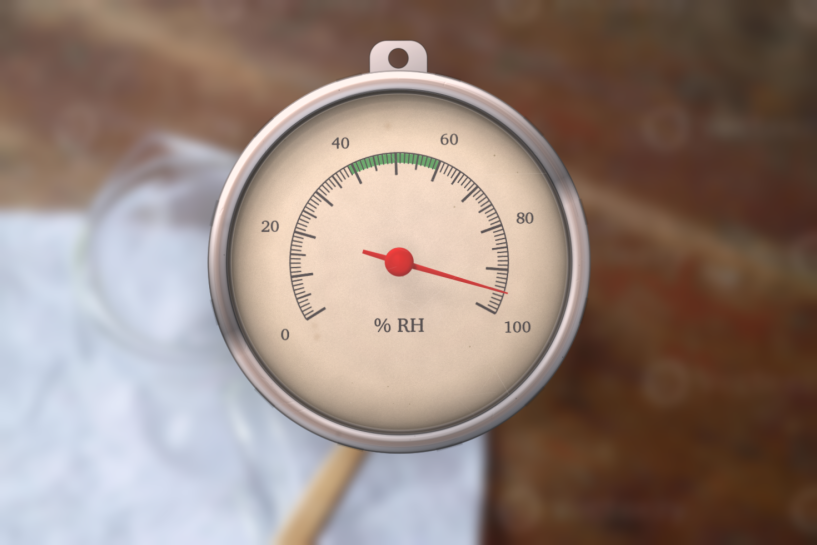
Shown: 95 (%)
